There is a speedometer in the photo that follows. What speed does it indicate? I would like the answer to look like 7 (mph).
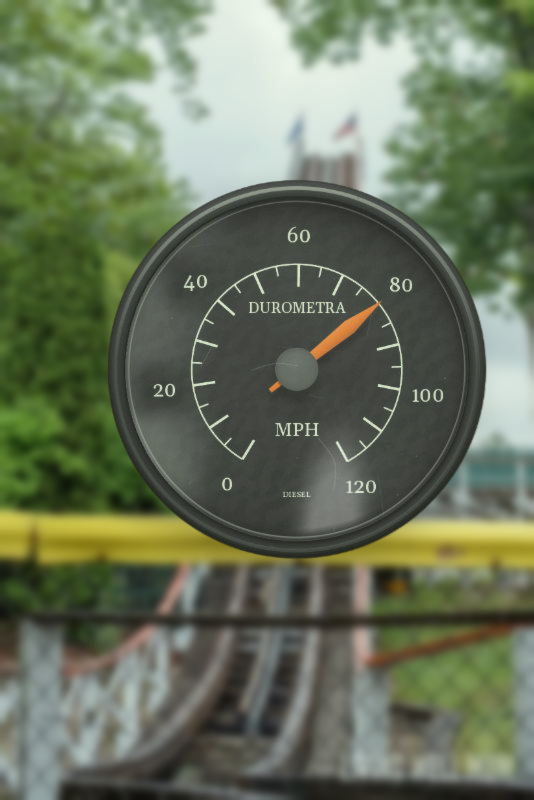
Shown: 80 (mph)
